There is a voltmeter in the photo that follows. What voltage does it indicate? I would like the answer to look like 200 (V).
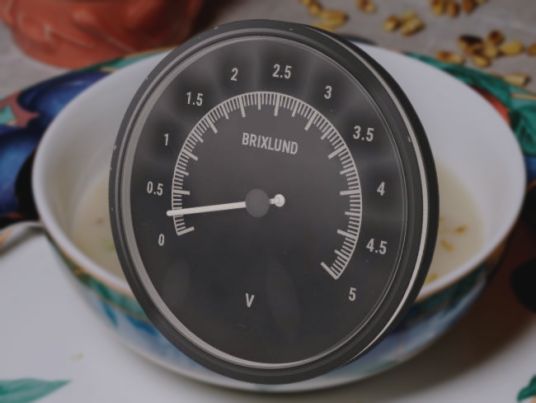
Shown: 0.25 (V)
